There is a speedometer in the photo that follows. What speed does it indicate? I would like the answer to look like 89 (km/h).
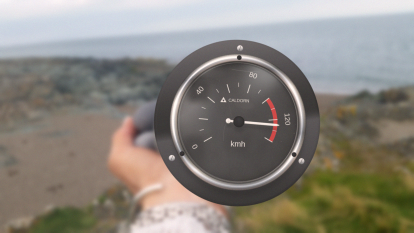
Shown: 125 (km/h)
